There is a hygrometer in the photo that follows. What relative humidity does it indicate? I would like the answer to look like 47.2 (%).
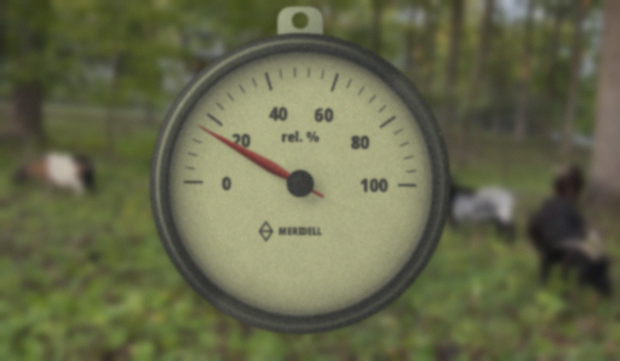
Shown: 16 (%)
